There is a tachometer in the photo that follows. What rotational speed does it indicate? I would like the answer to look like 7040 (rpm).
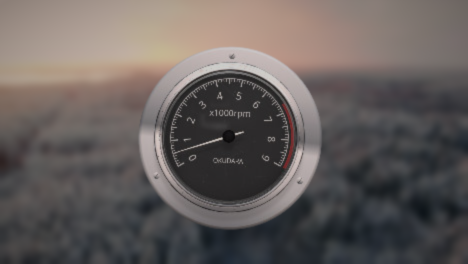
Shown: 500 (rpm)
